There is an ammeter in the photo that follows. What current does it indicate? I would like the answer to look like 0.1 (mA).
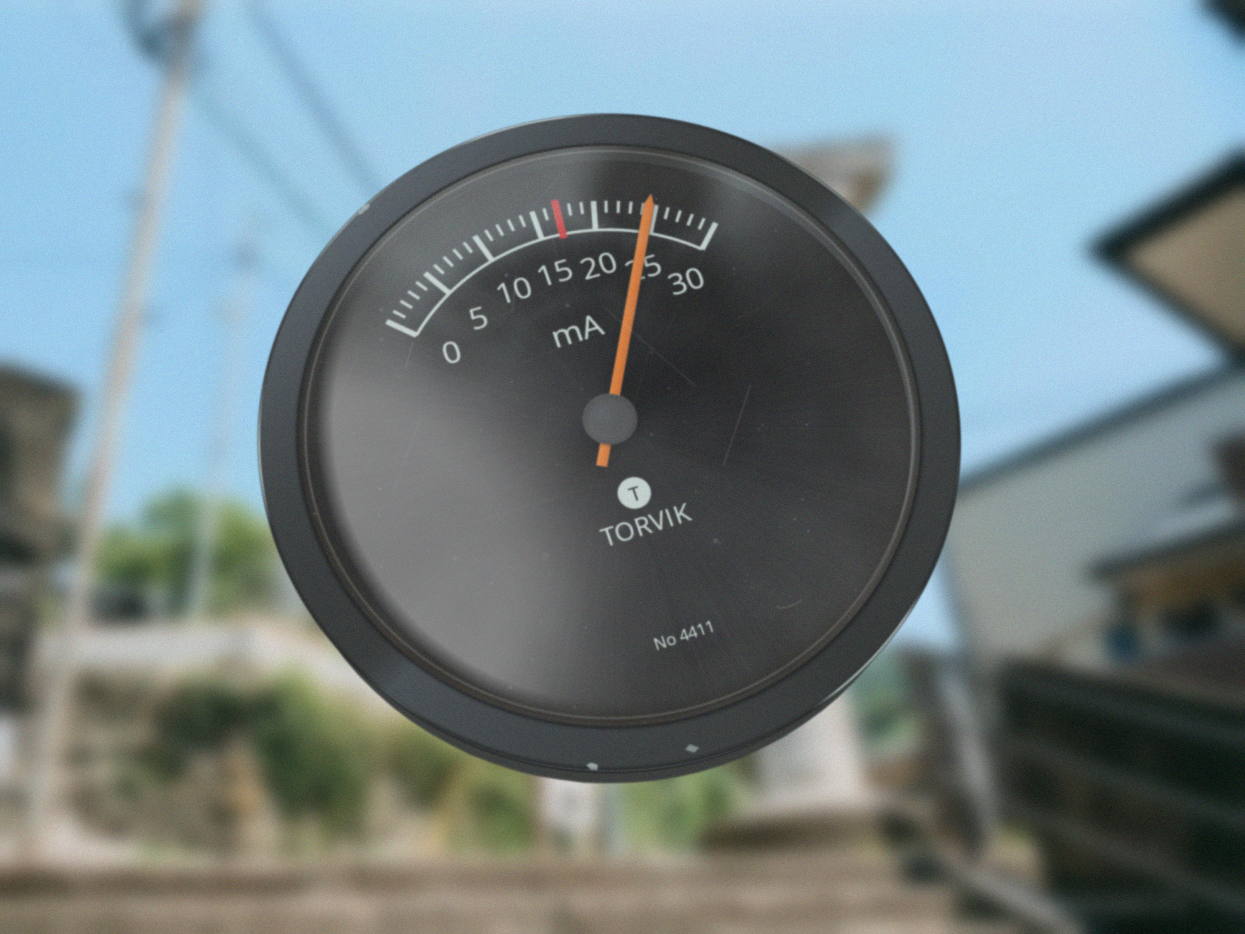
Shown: 24.5 (mA)
